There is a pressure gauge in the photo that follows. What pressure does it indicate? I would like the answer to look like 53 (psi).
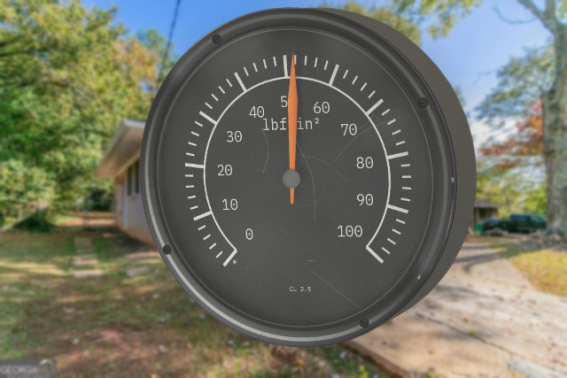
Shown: 52 (psi)
